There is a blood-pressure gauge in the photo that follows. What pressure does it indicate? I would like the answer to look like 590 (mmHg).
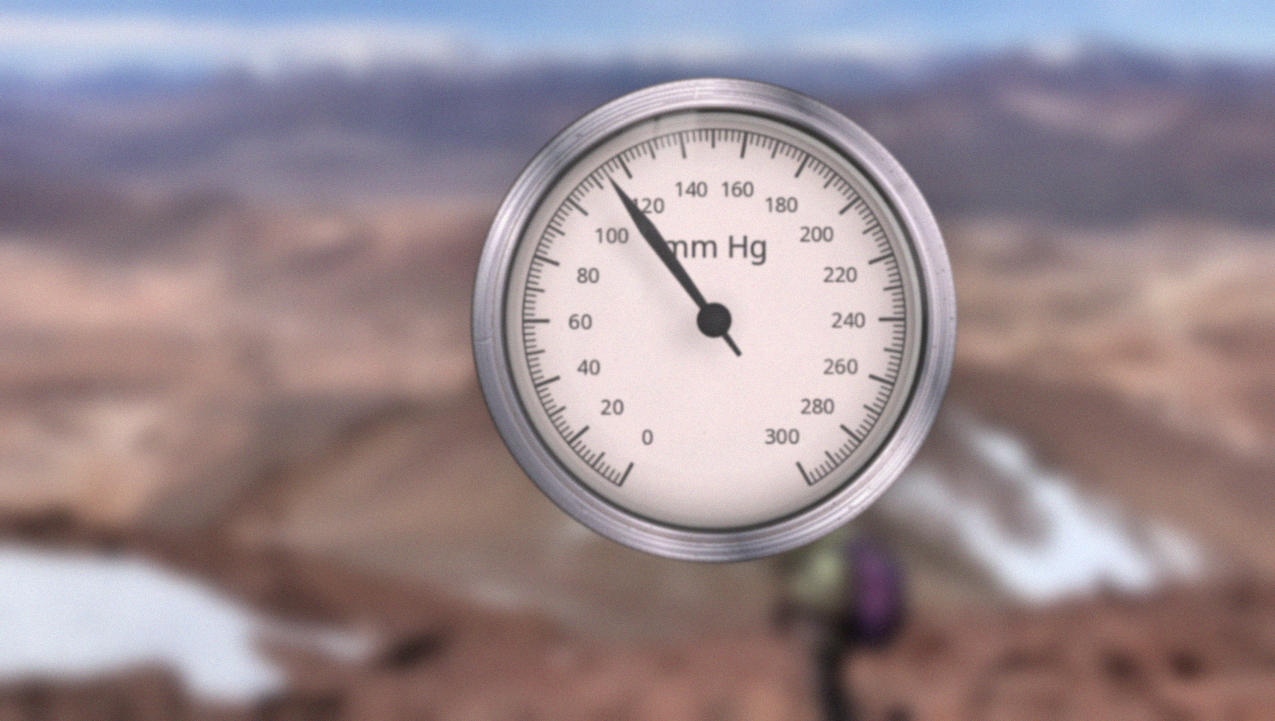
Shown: 114 (mmHg)
